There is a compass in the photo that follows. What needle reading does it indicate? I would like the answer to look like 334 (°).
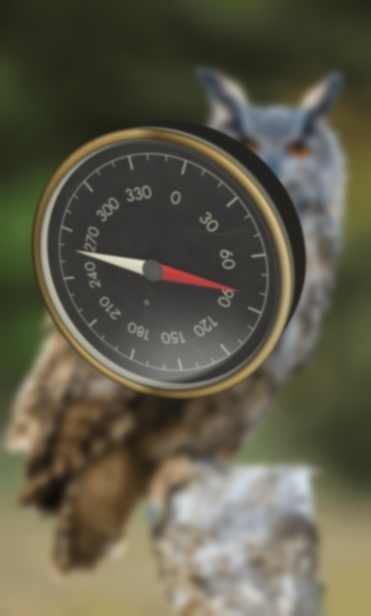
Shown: 80 (°)
